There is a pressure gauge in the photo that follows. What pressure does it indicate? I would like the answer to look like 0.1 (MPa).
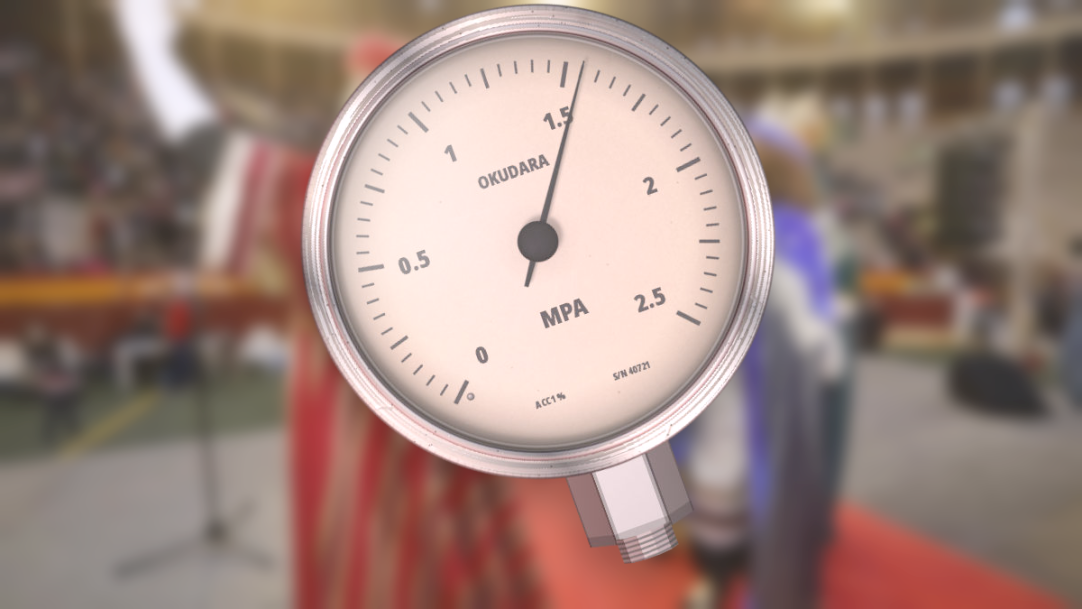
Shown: 1.55 (MPa)
